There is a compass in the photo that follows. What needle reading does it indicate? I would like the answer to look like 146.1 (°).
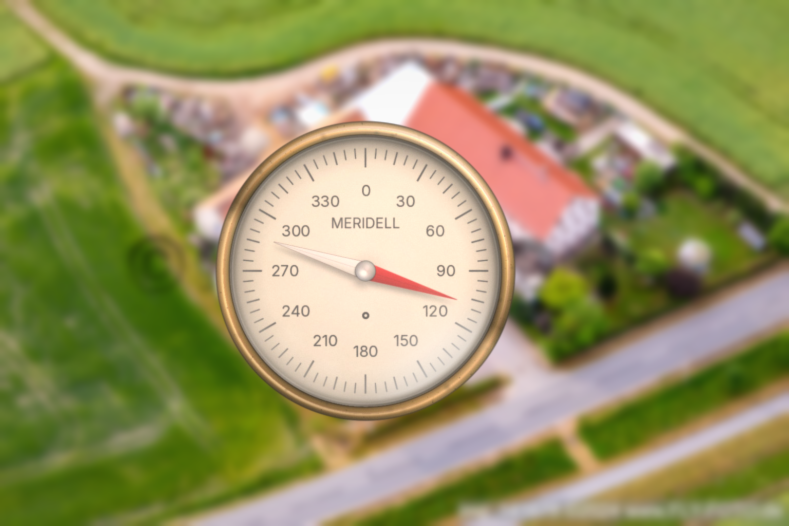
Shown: 107.5 (°)
